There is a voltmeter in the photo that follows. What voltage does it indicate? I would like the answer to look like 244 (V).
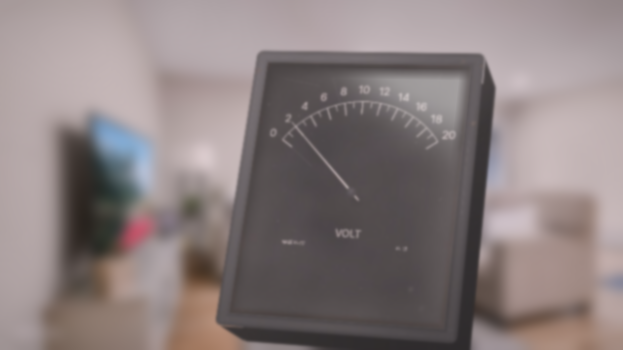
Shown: 2 (V)
